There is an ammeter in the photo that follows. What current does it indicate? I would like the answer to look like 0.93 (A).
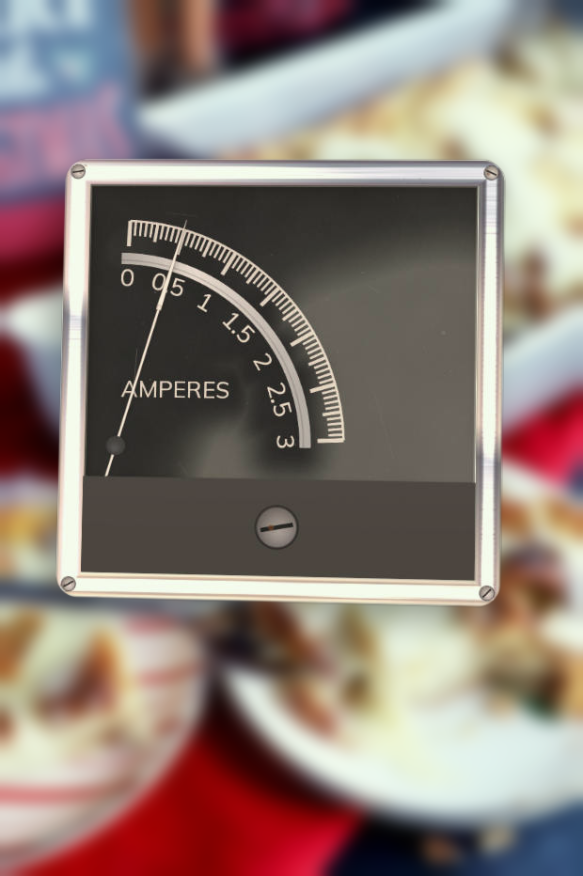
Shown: 0.5 (A)
